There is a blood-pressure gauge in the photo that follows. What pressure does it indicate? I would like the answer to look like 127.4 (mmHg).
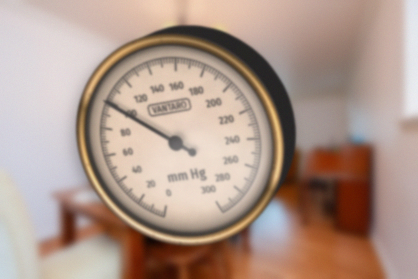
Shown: 100 (mmHg)
